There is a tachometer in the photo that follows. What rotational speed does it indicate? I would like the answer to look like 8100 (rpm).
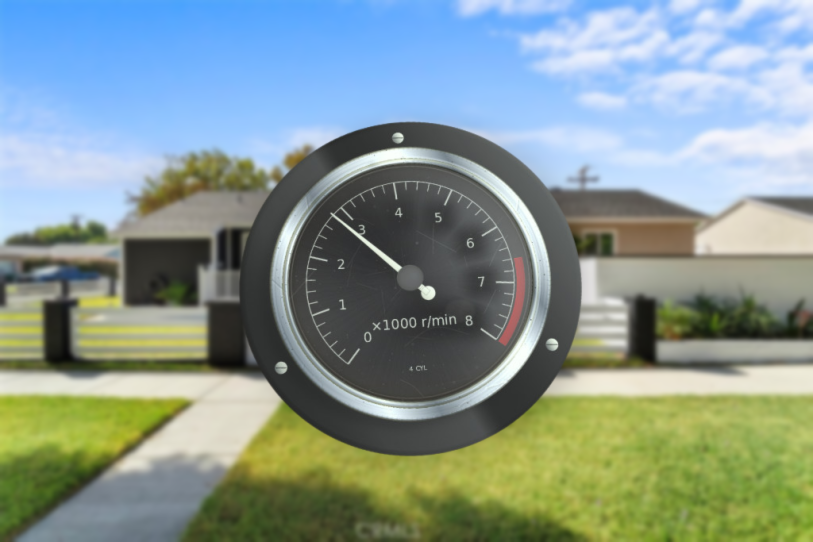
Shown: 2800 (rpm)
